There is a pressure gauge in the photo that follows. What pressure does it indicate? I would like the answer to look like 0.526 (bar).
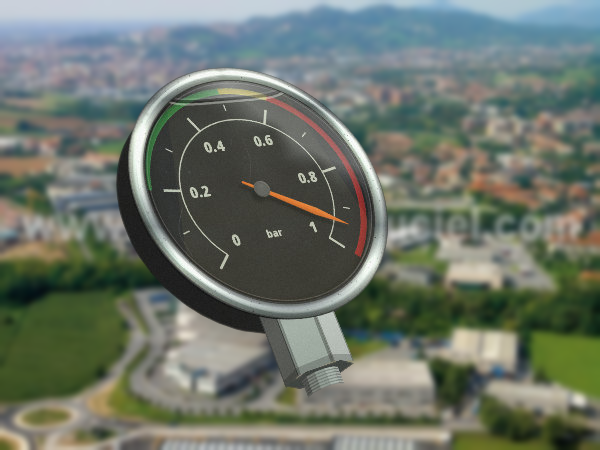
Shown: 0.95 (bar)
